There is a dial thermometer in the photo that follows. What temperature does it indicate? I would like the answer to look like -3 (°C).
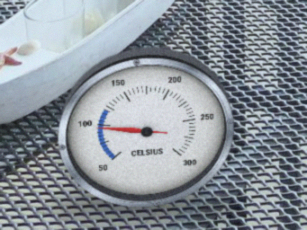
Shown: 100 (°C)
